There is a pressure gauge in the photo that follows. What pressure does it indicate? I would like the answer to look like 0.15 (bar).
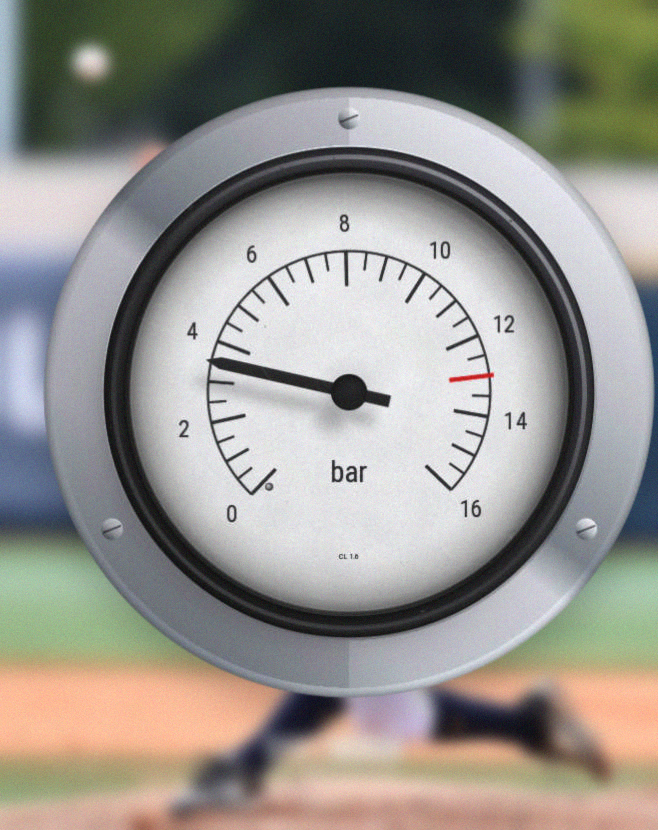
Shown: 3.5 (bar)
